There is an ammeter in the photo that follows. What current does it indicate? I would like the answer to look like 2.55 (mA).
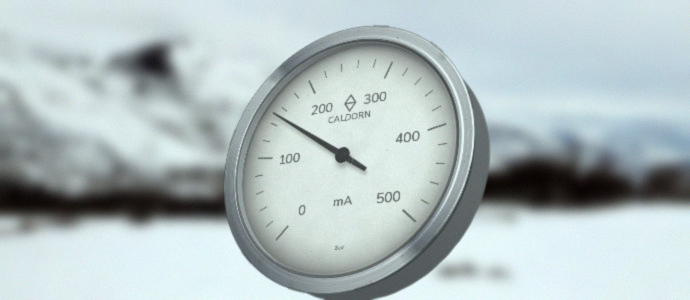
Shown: 150 (mA)
